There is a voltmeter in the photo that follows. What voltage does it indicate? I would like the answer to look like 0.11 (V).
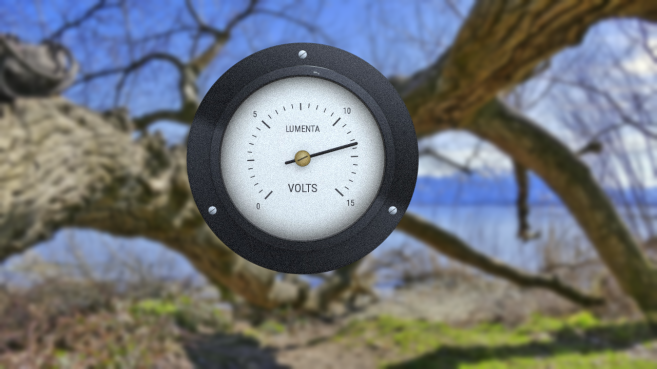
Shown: 11.75 (V)
